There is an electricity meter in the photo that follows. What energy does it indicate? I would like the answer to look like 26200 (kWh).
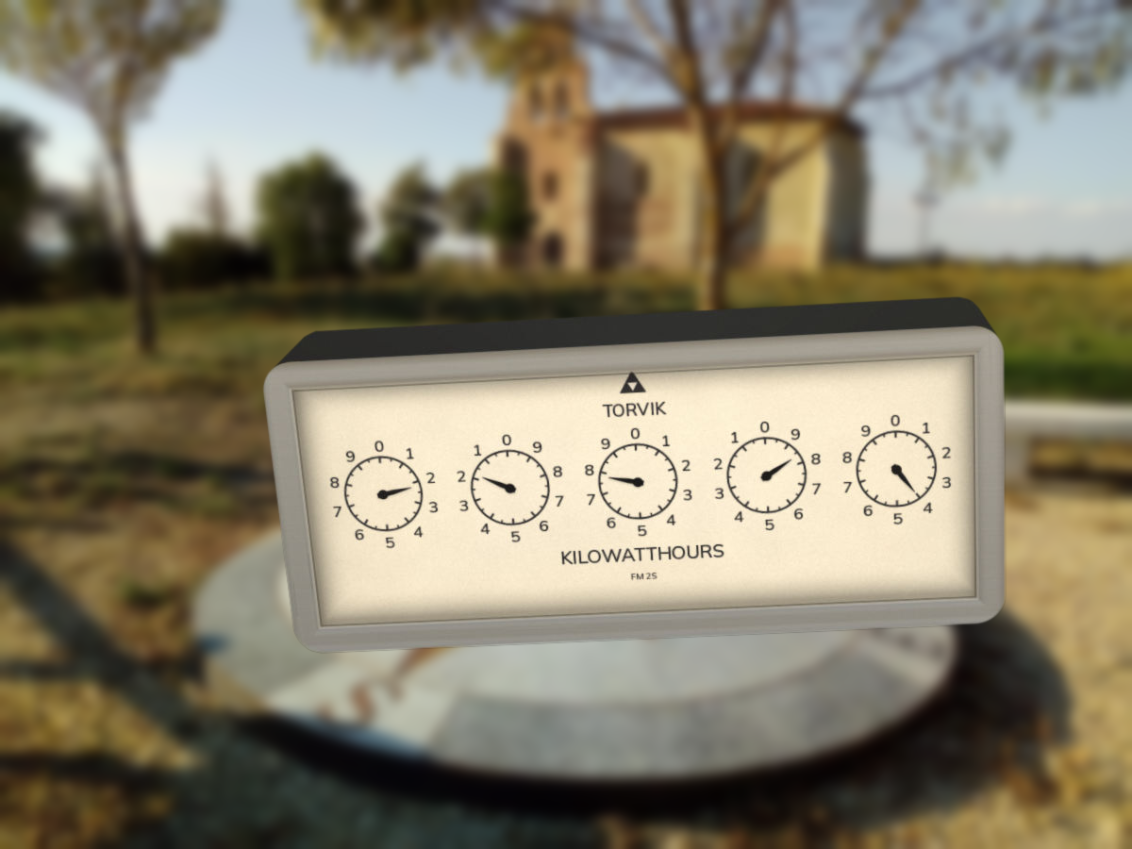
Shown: 21784 (kWh)
